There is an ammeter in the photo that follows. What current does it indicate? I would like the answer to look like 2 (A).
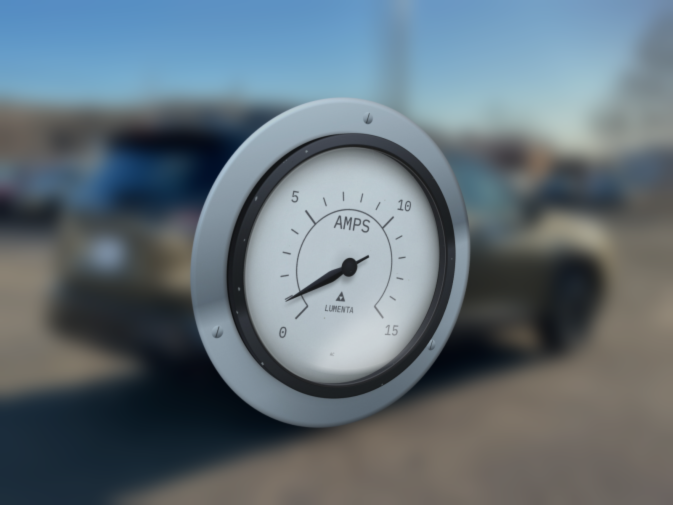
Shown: 1 (A)
